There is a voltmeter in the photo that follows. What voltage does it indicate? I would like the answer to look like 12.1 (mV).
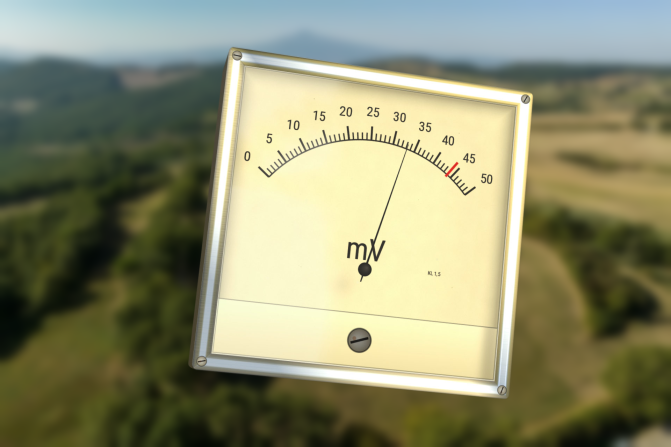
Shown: 33 (mV)
